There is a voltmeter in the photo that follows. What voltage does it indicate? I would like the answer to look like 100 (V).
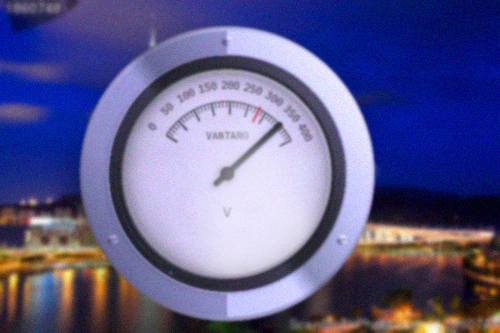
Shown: 350 (V)
